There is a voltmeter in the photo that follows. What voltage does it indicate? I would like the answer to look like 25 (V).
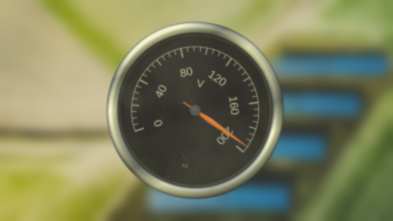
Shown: 195 (V)
